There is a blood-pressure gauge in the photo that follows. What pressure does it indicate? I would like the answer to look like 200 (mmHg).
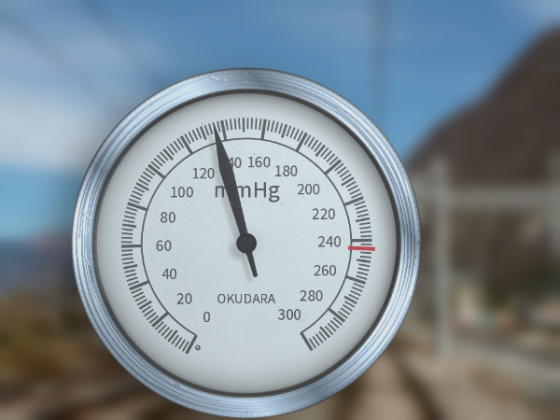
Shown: 136 (mmHg)
